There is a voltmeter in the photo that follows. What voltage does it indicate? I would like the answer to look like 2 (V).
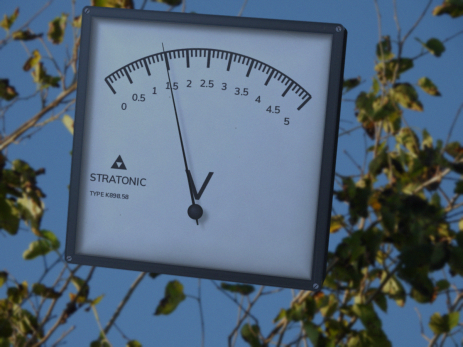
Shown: 1.5 (V)
